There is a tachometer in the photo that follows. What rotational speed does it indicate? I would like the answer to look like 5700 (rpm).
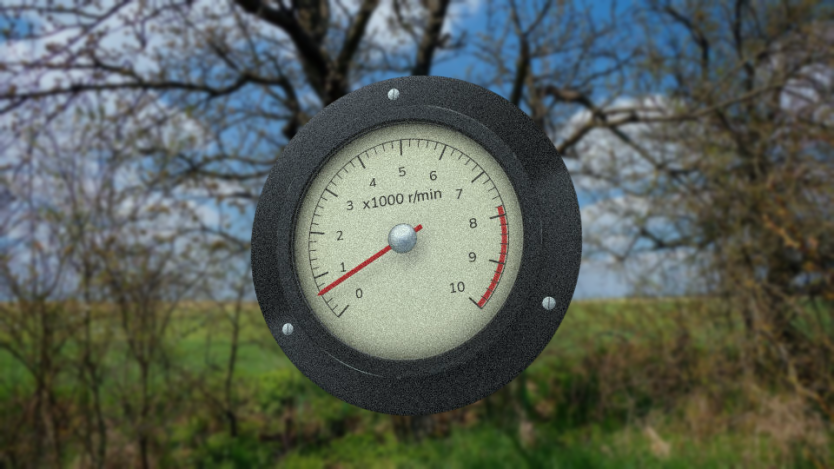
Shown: 600 (rpm)
